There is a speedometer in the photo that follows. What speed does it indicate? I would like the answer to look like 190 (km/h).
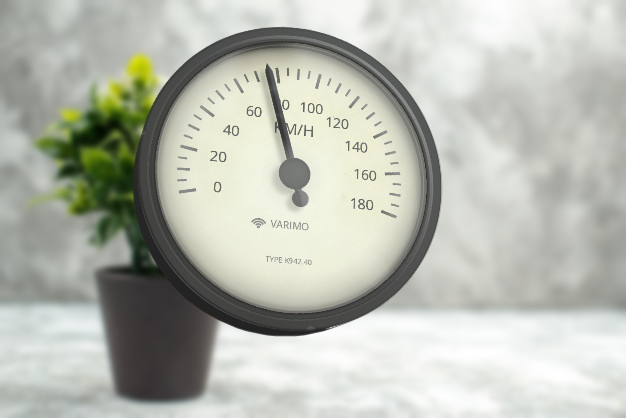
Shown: 75 (km/h)
